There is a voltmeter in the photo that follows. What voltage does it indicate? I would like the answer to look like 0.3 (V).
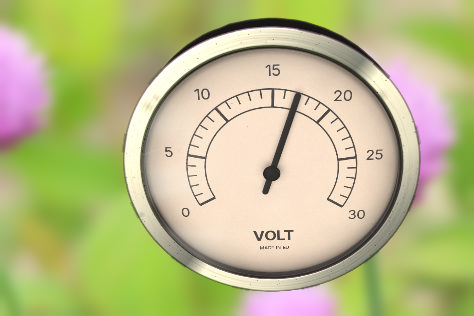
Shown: 17 (V)
